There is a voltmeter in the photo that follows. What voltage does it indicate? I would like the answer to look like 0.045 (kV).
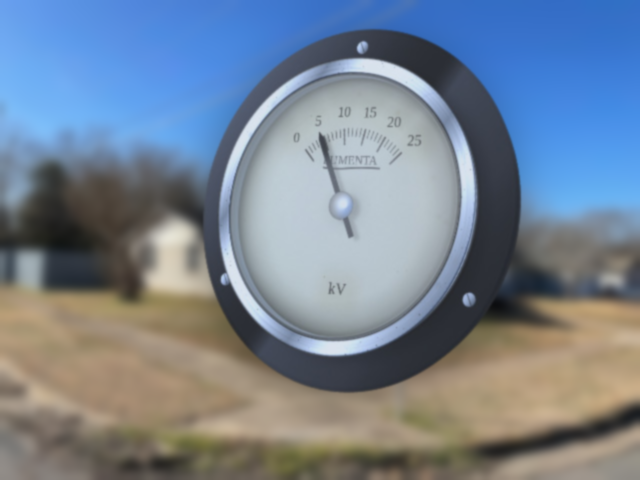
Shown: 5 (kV)
